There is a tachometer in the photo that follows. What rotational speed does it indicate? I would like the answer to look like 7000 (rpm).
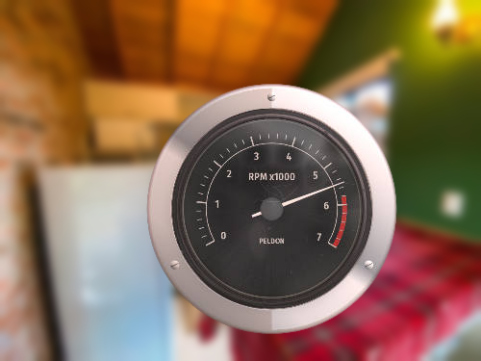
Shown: 5500 (rpm)
